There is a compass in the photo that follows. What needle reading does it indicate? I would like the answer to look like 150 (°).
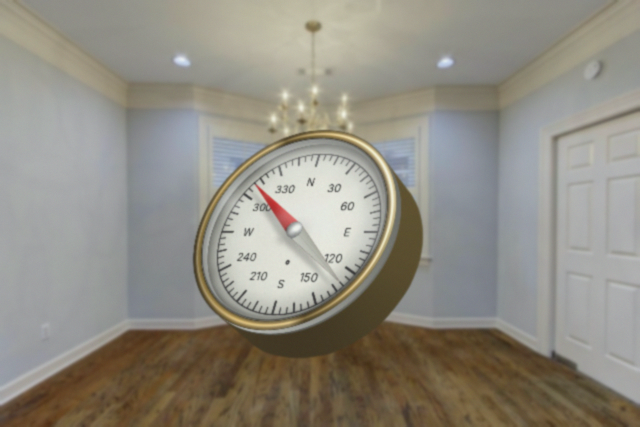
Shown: 310 (°)
